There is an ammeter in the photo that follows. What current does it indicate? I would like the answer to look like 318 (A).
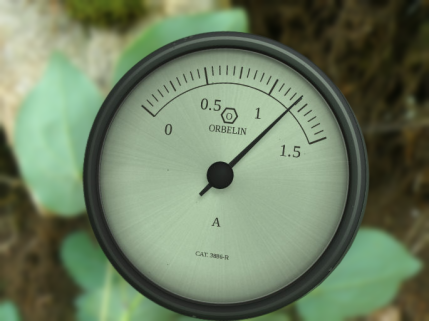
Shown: 1.2 (A)
